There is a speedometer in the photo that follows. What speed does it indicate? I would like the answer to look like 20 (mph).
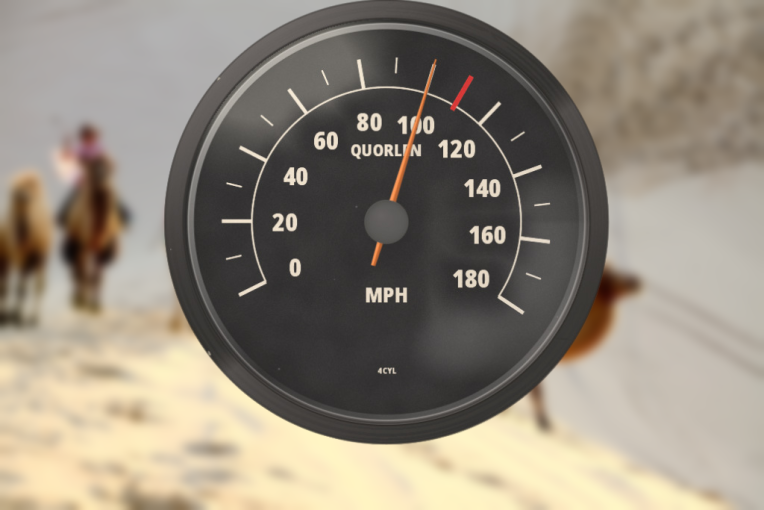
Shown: 100 (mph)
